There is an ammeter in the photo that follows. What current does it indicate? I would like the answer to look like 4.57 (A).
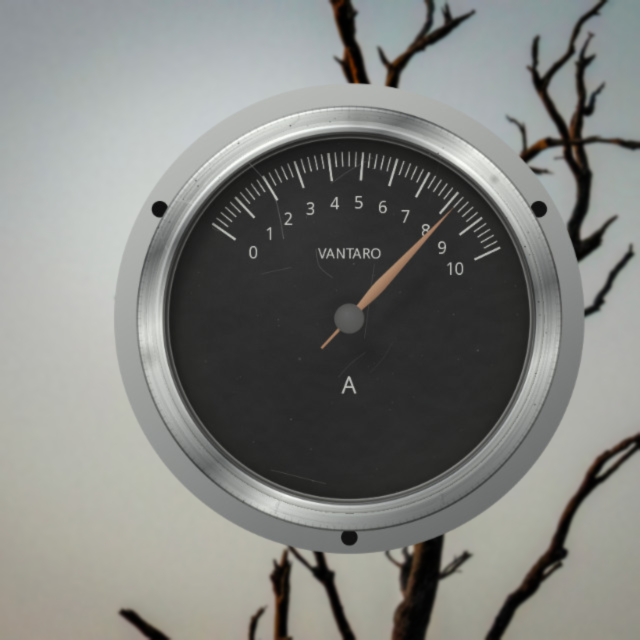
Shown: 8.2 (A)
